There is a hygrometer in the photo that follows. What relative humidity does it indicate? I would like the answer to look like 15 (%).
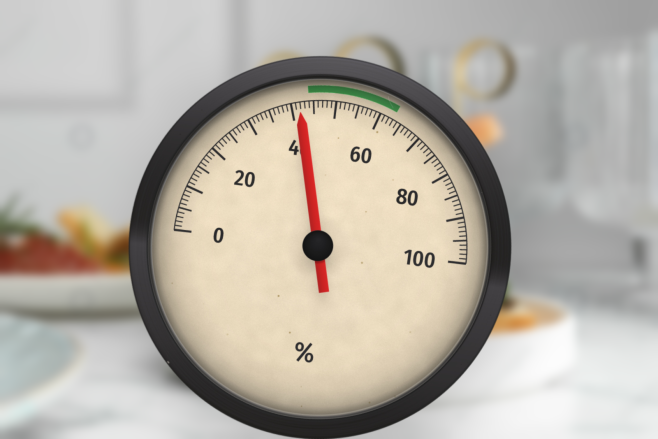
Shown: 42 (%)
